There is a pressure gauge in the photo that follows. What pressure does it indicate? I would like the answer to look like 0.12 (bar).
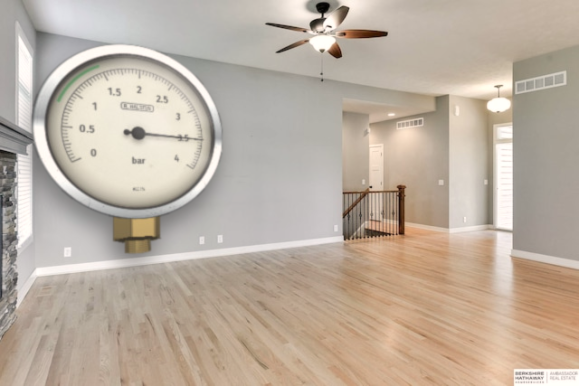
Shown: 3.5 (bar)
